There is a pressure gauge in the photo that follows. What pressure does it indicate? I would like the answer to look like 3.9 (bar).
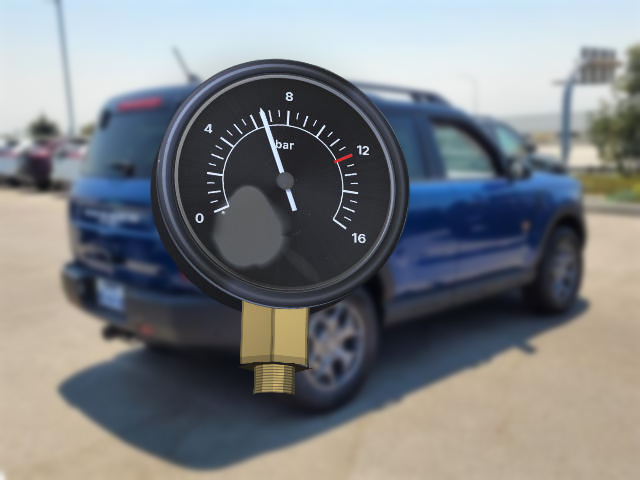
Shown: 6.5 (bar)
